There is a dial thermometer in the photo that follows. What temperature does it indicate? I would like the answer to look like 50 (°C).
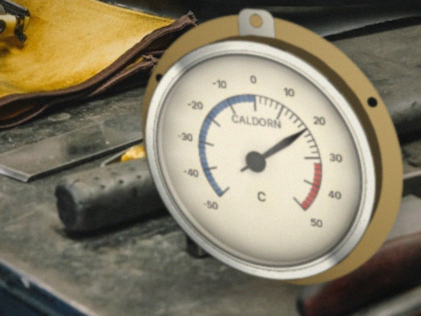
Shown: 20 (°C)
